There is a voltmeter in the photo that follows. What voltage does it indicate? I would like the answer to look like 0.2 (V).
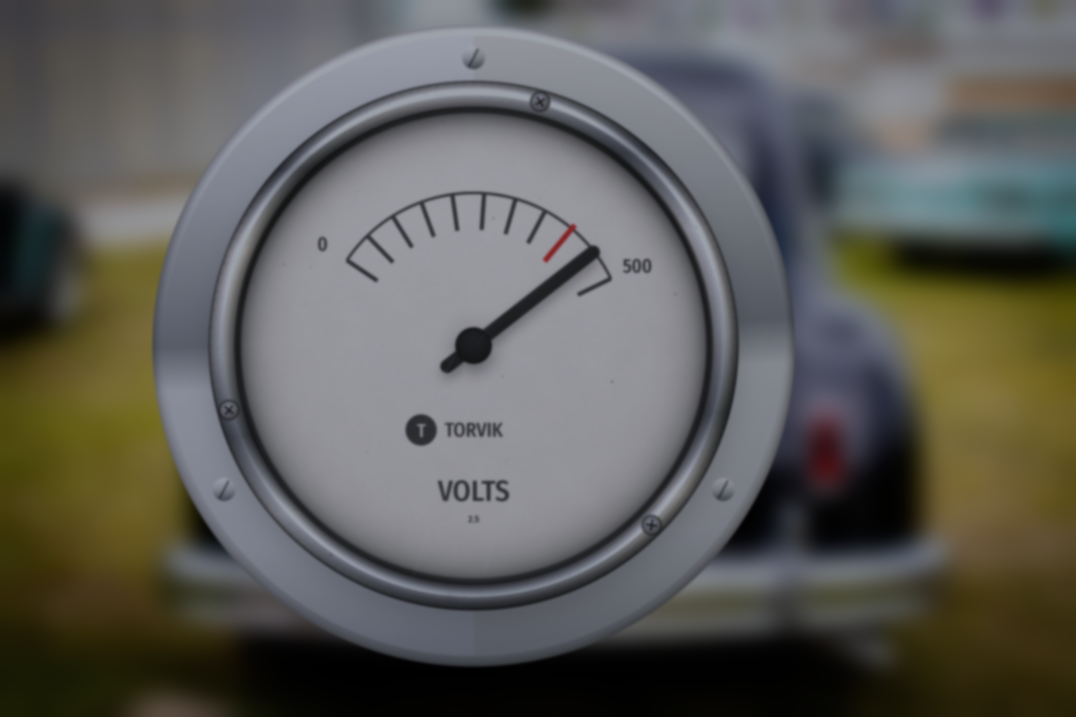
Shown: 450 (V)
